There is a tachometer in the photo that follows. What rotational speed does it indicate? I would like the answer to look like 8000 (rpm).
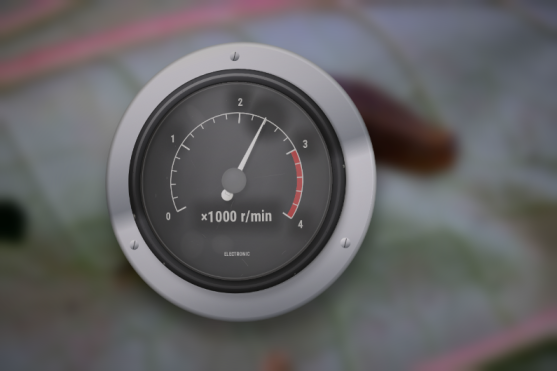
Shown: 2400 (rpm)
